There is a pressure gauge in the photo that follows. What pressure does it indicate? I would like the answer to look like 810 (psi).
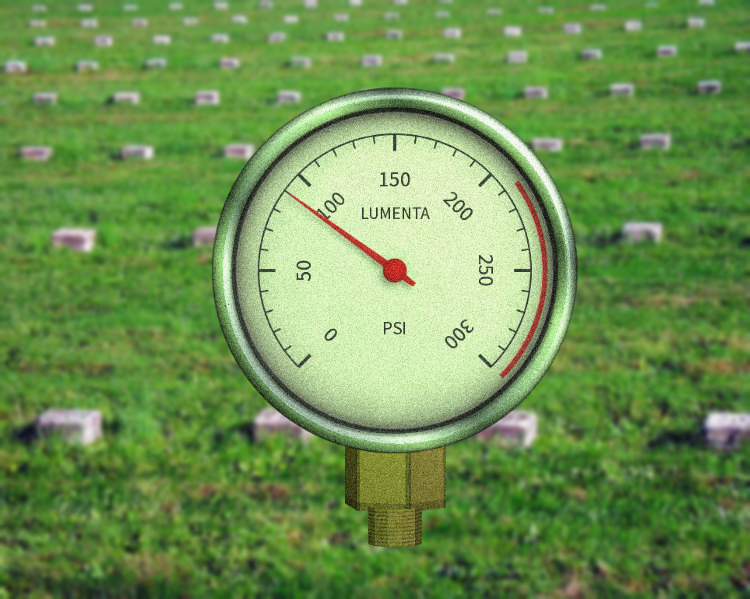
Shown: 90 (psi)
